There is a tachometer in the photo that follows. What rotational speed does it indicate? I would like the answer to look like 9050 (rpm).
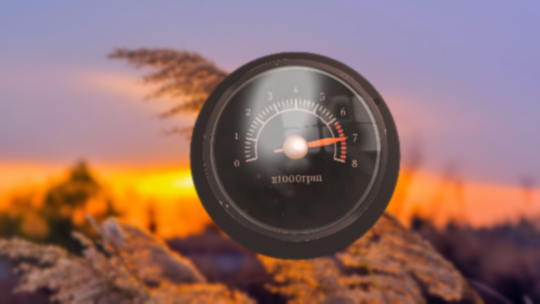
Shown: 7000 (rpm)
